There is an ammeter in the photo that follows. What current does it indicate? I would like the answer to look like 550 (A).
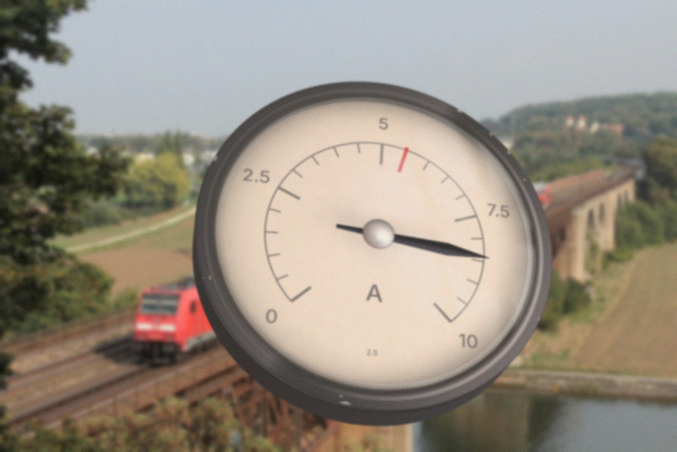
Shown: 8.5 (A)
